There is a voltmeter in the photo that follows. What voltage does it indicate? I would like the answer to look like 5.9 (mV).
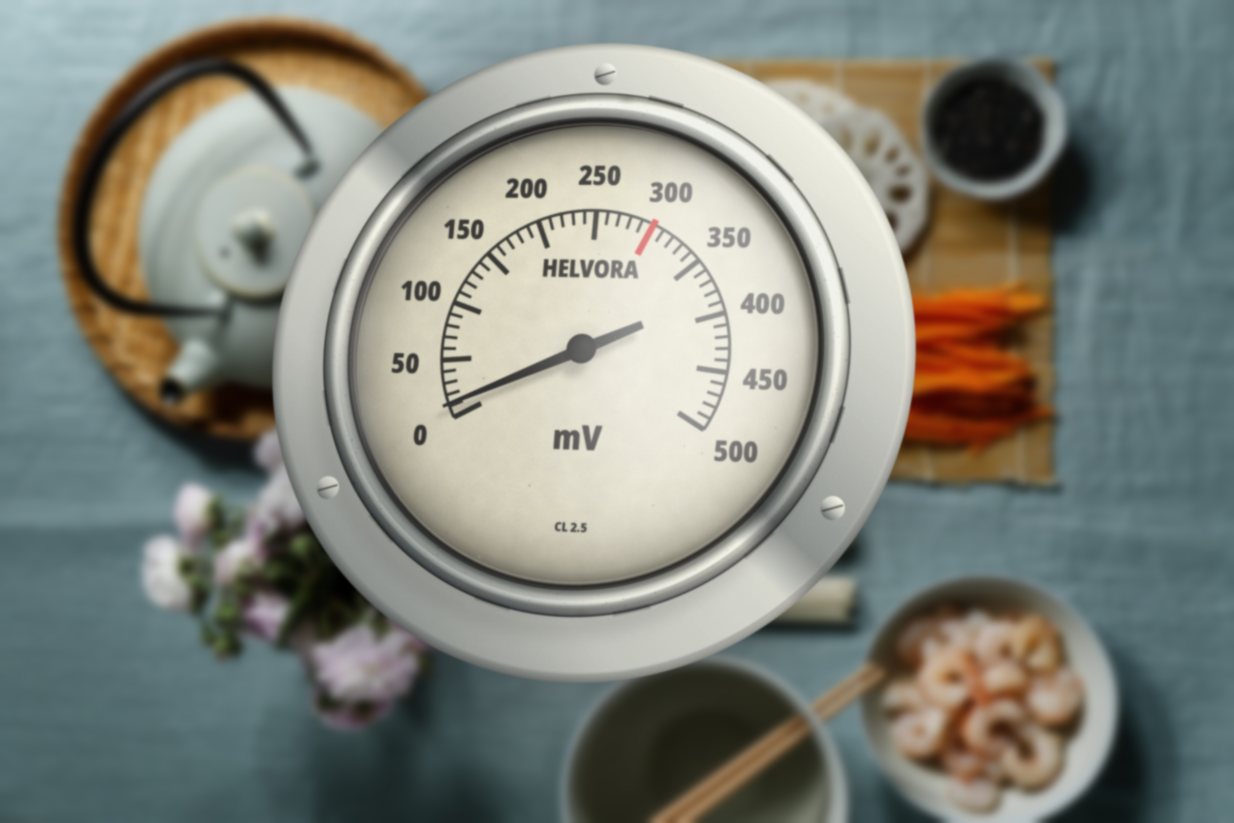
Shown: 10 (mV)
